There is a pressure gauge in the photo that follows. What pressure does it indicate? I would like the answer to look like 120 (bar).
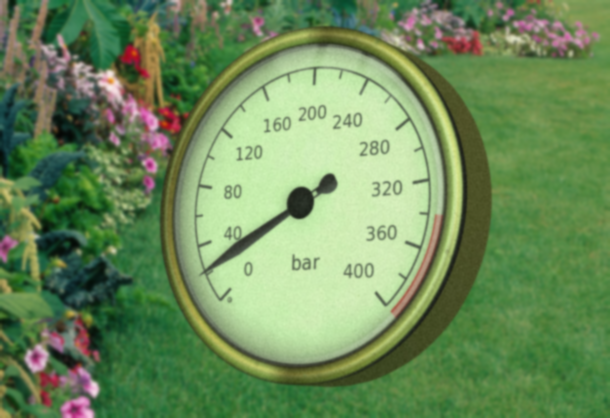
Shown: 20 (bar)
